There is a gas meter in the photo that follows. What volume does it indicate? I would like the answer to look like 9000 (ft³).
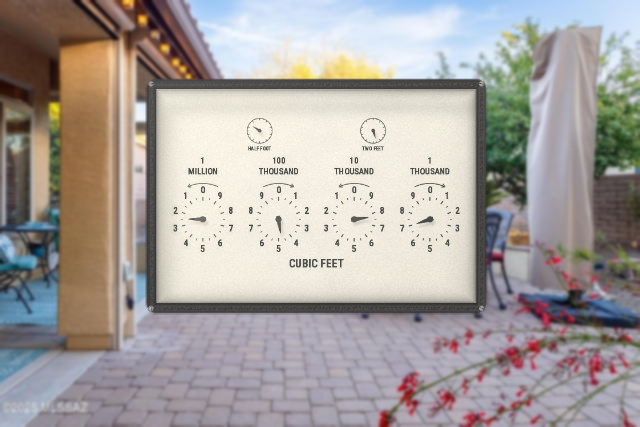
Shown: 247700 (ft³)
